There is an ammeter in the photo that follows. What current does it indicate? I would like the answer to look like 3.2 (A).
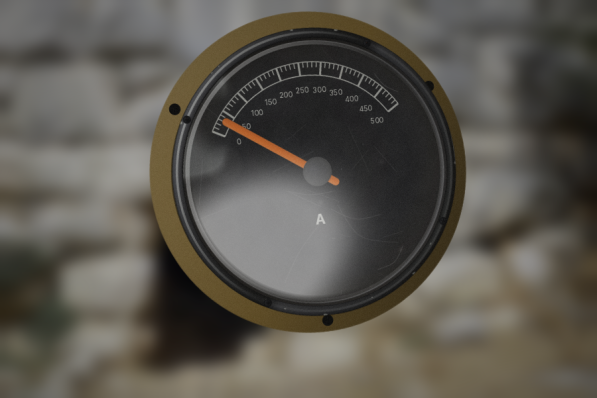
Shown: 30 (A)
